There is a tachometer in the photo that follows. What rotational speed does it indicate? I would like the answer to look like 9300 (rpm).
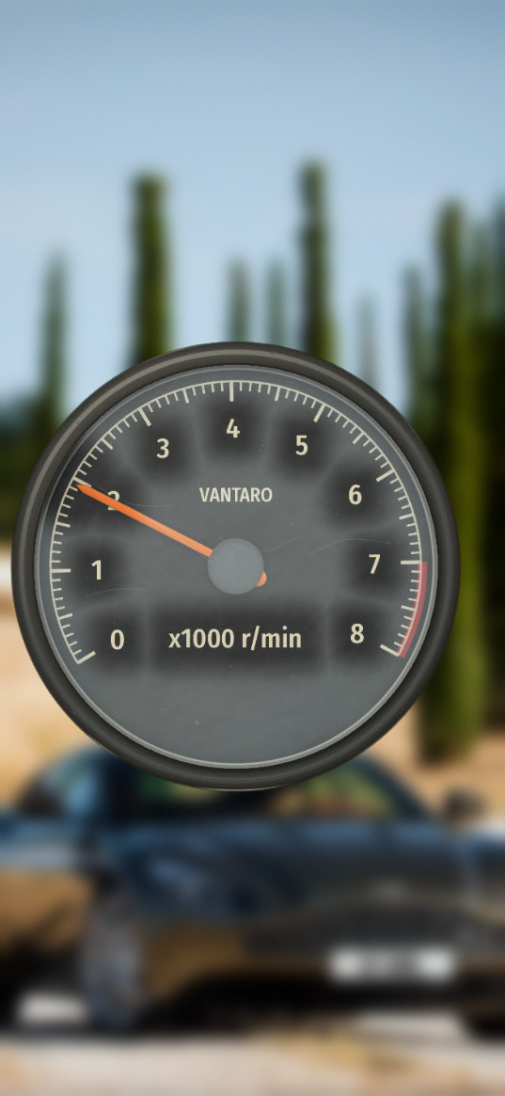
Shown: 1950 (rpm)
